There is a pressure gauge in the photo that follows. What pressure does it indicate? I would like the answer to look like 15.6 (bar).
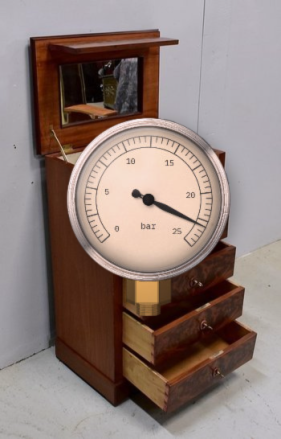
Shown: 23 (bar)
